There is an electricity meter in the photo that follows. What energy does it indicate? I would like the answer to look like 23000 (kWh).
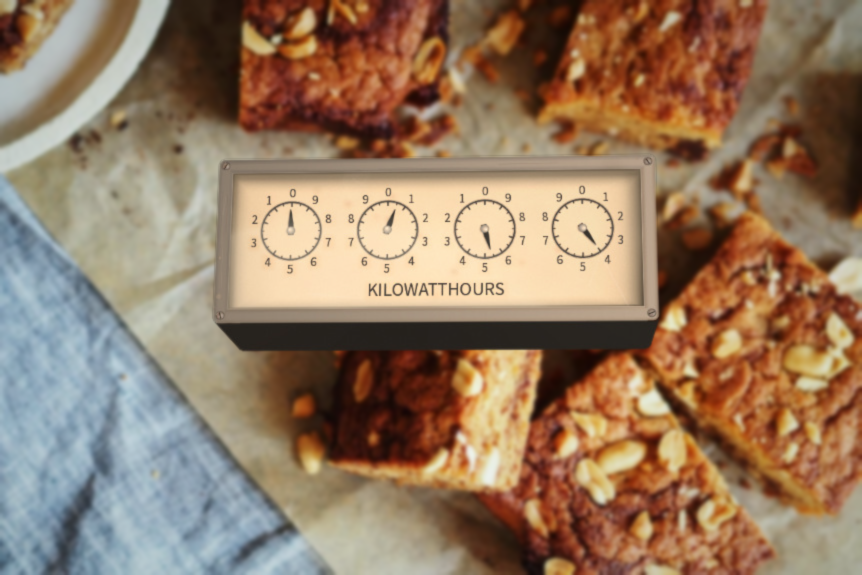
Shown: 54 (kWh)
